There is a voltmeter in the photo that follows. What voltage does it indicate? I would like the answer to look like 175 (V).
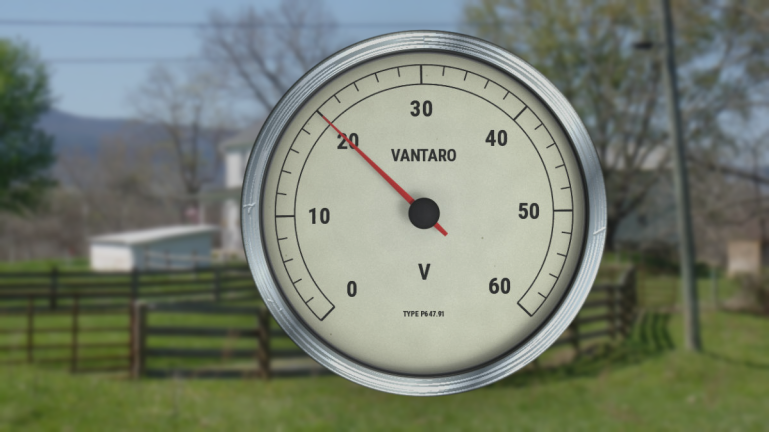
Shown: 20 (V)
